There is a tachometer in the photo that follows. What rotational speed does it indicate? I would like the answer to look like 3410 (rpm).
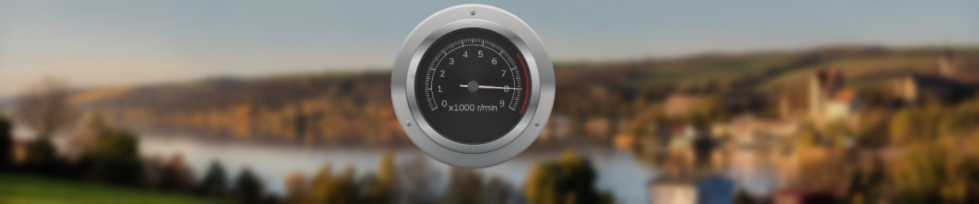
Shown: 8000 (rpm)
